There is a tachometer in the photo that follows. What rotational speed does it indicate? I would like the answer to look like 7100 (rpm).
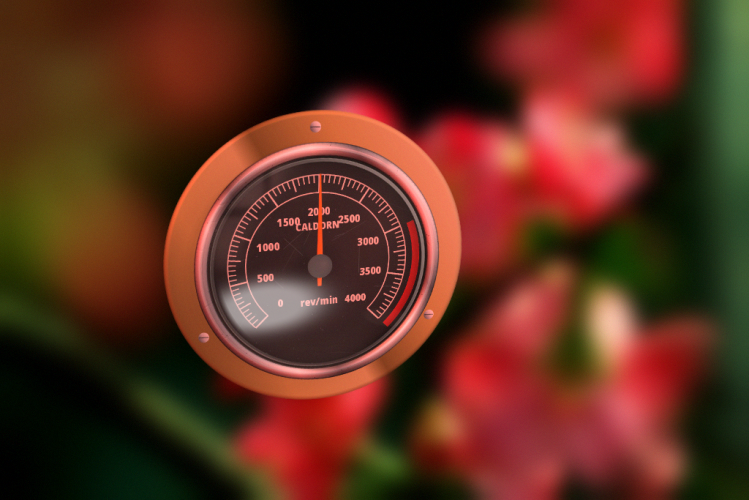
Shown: 2000 (rpm)
